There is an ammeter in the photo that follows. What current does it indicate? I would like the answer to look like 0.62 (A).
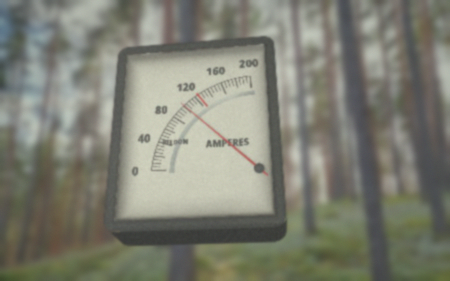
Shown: 100 (A)
